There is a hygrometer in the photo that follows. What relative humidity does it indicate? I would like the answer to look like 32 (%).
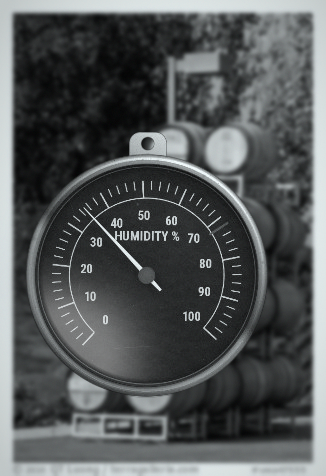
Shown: 35 (%)
